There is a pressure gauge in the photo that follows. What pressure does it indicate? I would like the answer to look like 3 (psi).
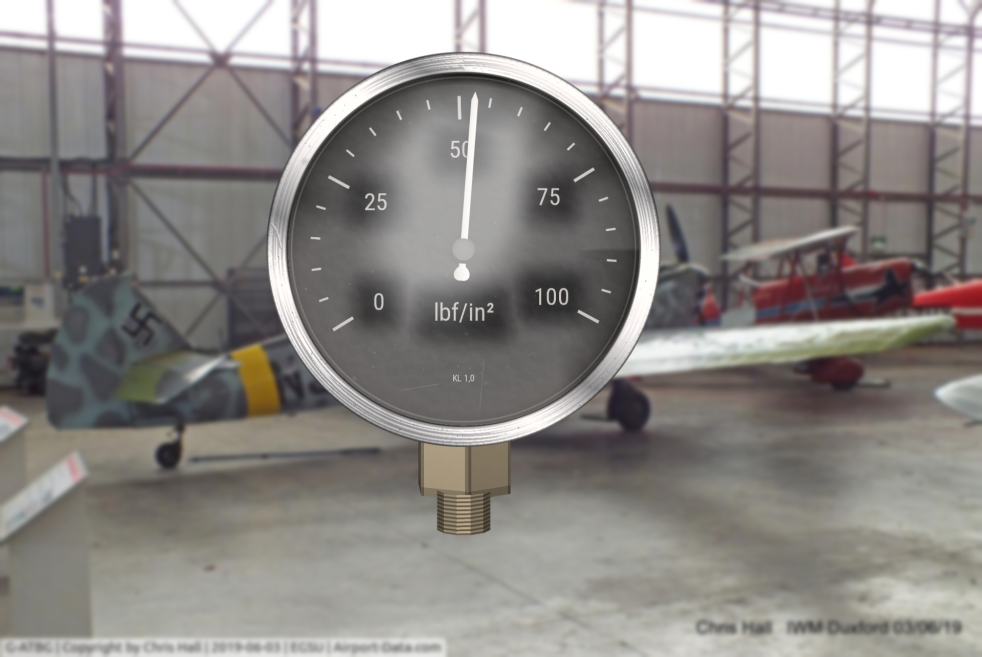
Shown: 52.5 (psi)
